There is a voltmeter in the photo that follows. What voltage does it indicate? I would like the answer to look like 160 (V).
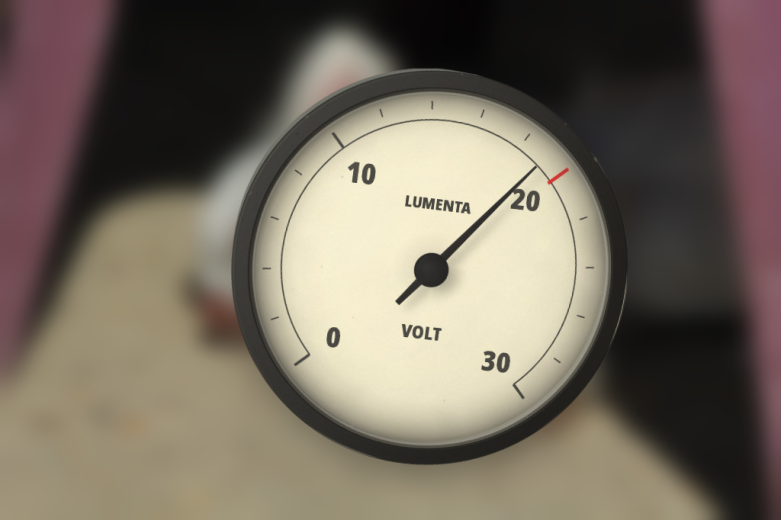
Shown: 19 (V)
